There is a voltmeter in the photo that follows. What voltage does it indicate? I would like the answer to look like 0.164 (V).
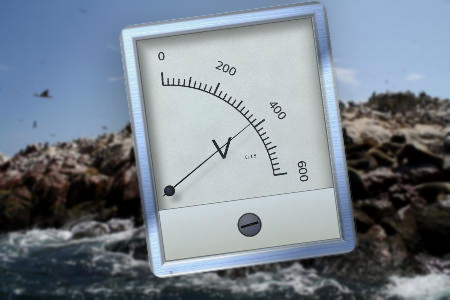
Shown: 380 (V)
